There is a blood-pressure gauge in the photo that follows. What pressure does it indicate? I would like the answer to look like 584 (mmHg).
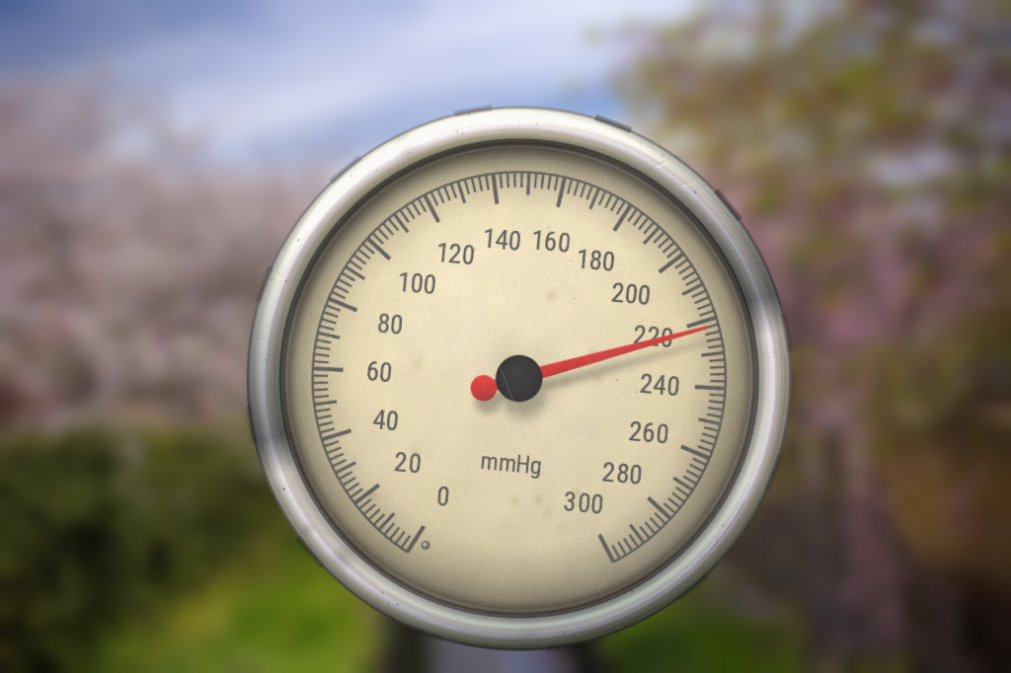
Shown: 222 (mmHg)
